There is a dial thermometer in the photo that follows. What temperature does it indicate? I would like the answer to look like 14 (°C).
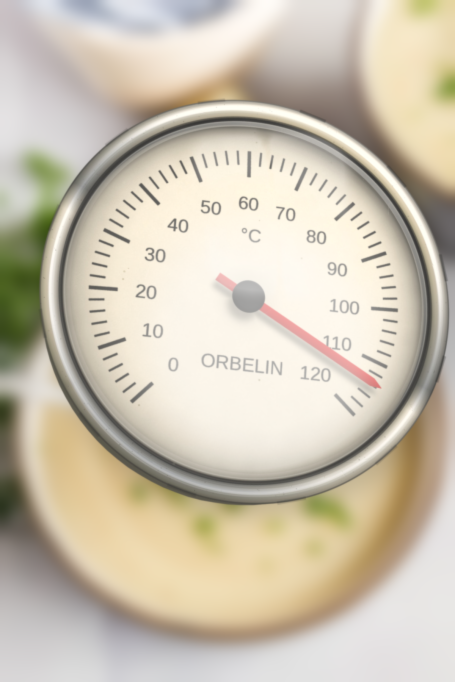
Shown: 114 (°C)
